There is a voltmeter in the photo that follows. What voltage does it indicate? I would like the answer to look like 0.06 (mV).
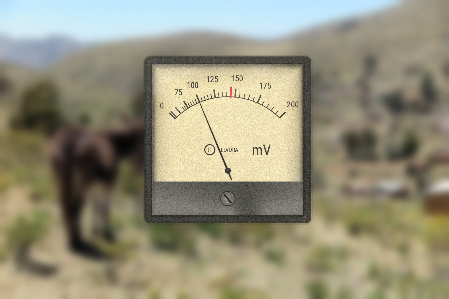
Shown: 100 (mV)
